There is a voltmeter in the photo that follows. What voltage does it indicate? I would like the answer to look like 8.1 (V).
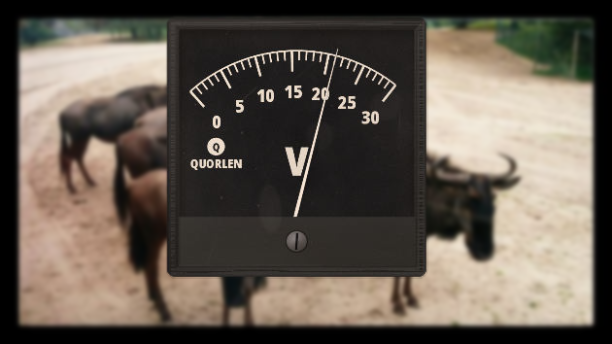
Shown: 21 (V)
